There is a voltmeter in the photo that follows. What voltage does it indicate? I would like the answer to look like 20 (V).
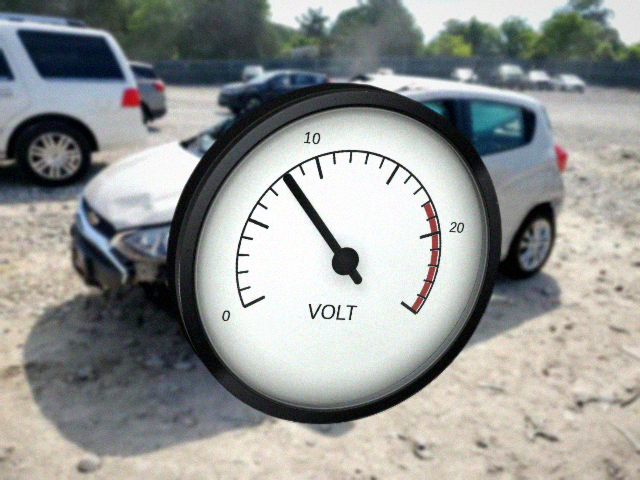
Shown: 8 (V)
